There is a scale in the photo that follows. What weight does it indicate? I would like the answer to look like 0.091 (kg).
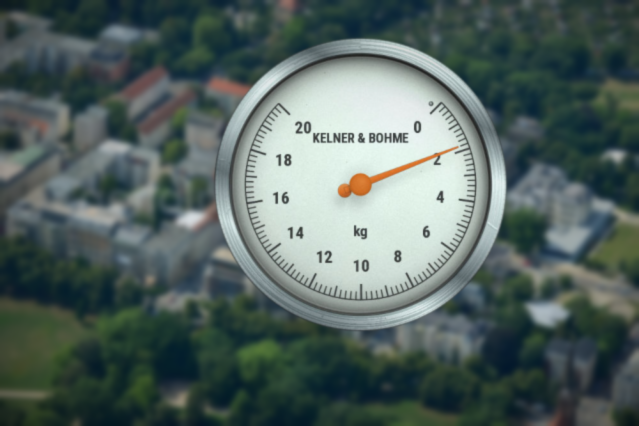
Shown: 1.8 (kg)
